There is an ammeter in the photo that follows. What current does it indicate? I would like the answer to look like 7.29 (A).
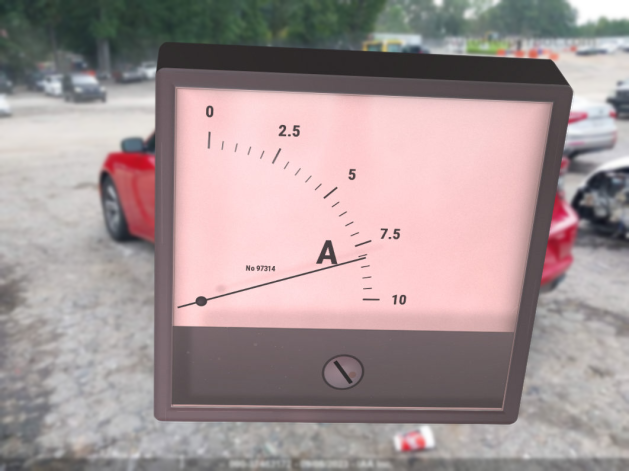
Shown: 8 (A)
